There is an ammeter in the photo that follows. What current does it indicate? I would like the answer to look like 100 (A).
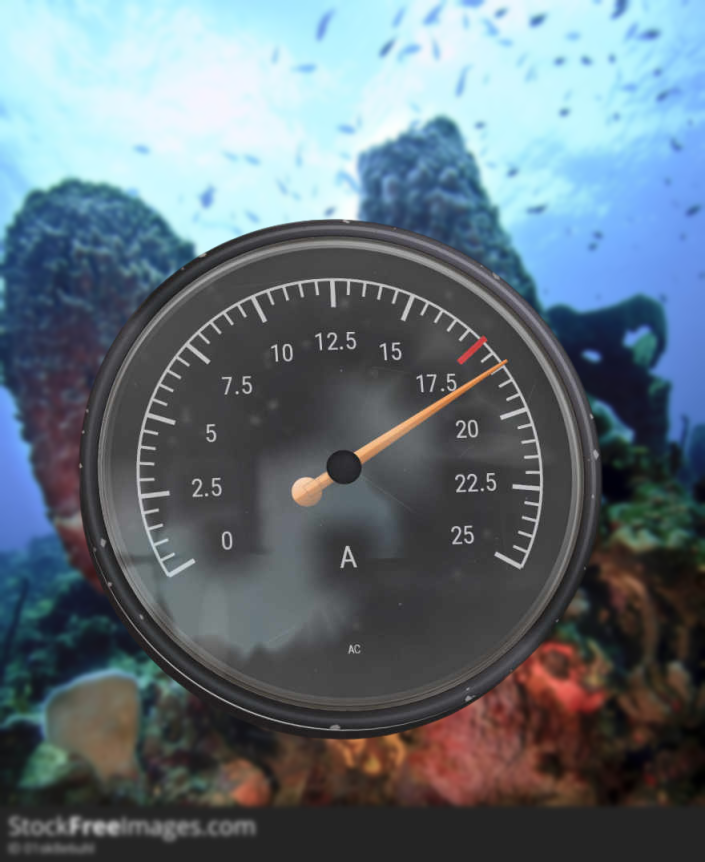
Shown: 18.5 (A)
